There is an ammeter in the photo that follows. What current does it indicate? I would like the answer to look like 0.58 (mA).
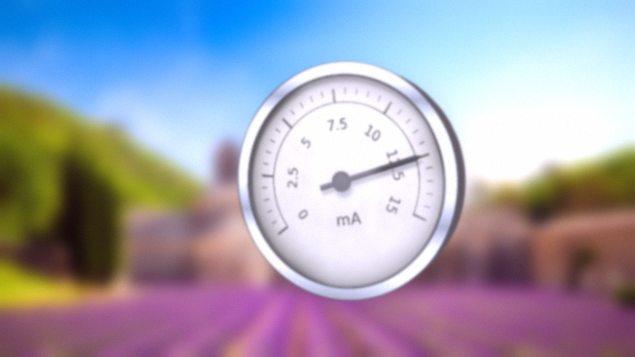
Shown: 12.5 (mA)
